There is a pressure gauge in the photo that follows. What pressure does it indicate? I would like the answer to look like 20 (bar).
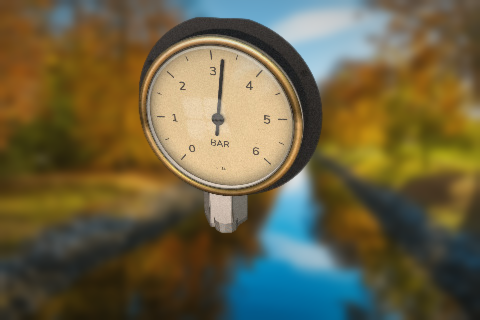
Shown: 3.25 (bar)
